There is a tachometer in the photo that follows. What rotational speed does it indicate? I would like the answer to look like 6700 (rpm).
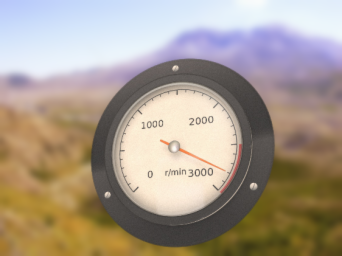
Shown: 2800 (rpm)
